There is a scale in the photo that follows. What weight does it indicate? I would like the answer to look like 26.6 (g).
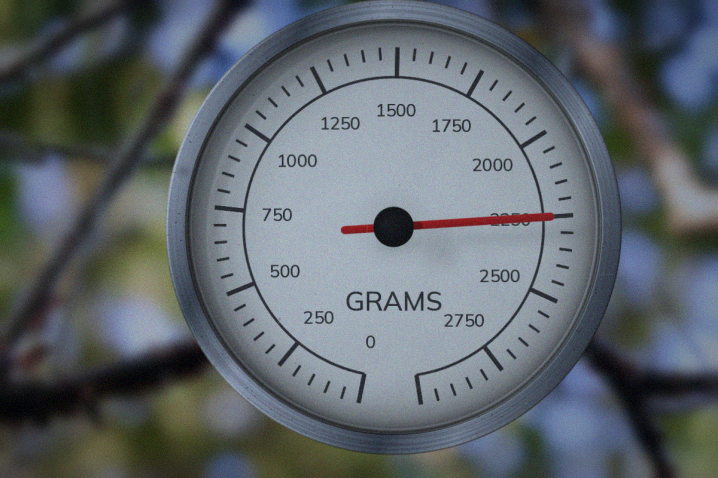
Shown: 2250 (g)
